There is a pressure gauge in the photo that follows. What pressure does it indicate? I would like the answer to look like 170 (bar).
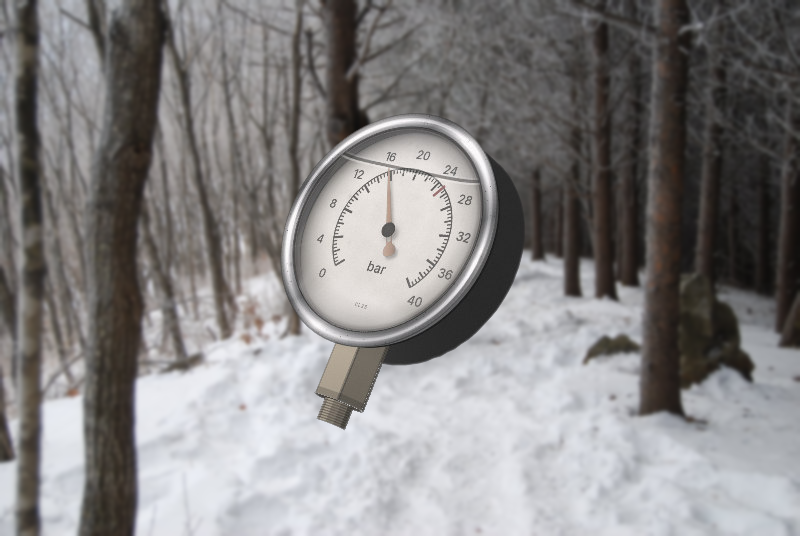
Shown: 16 (bar)
